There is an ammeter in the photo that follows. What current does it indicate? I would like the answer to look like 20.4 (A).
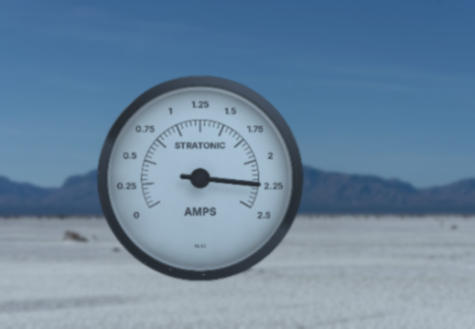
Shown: 2.25 (A)
